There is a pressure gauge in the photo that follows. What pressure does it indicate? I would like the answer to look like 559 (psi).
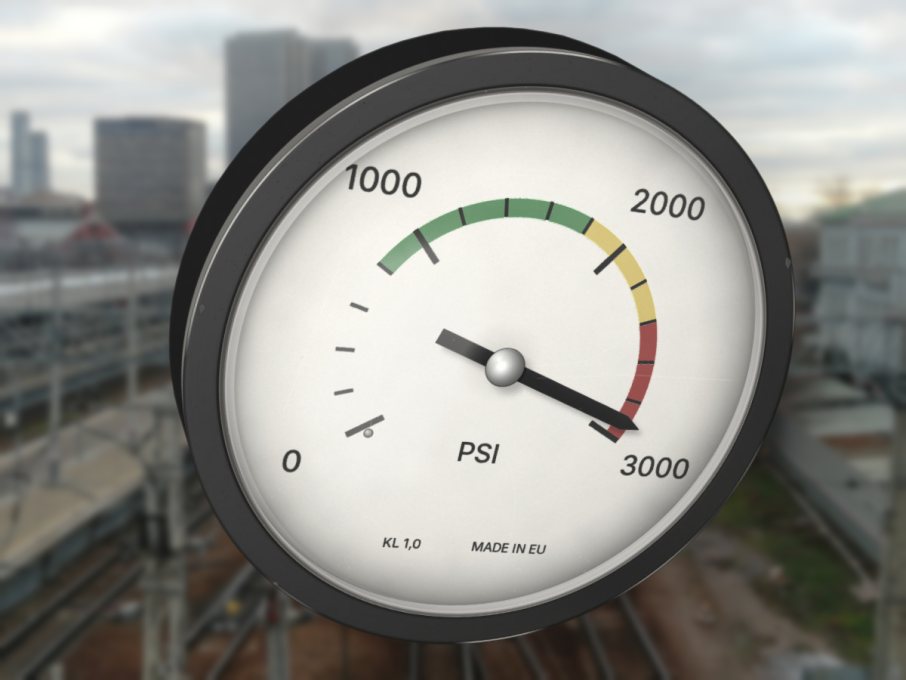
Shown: 2900 (psi)
